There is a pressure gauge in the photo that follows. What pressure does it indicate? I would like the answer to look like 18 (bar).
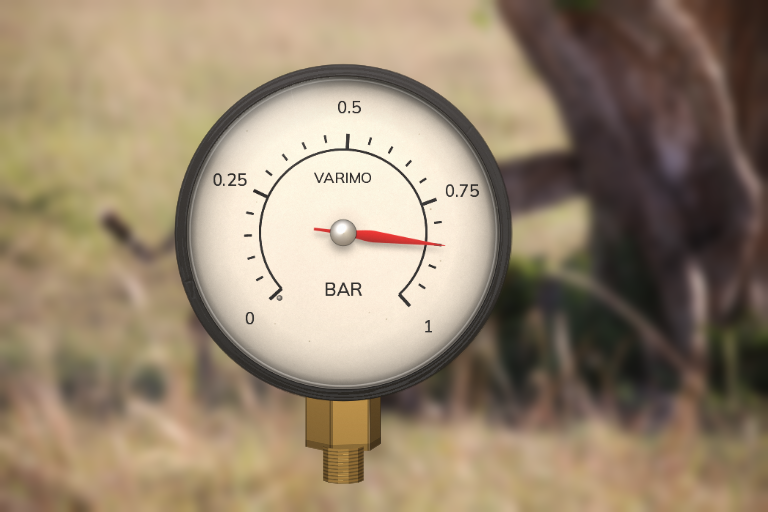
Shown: 0.85 (bar)
